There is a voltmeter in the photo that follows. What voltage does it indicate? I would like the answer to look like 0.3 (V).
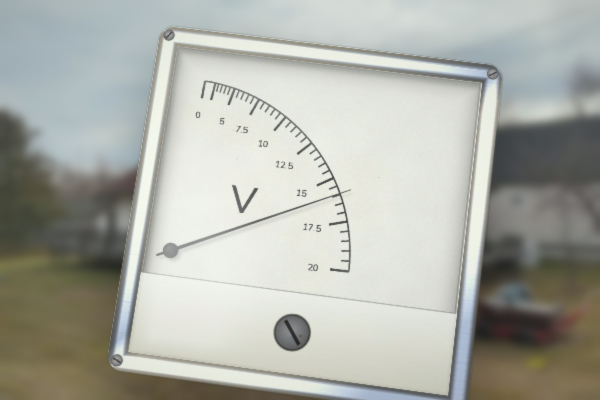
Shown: 16 (V)
